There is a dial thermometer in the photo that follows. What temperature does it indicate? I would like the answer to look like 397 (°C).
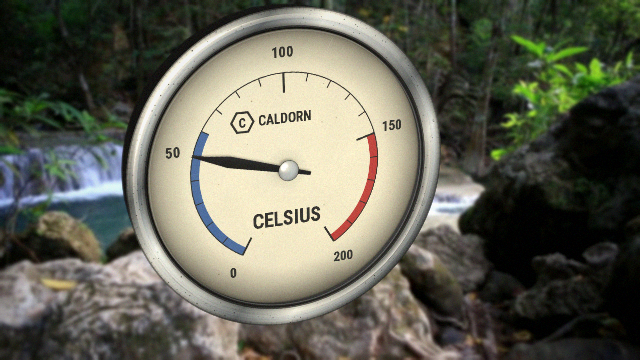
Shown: 50 (°C)
